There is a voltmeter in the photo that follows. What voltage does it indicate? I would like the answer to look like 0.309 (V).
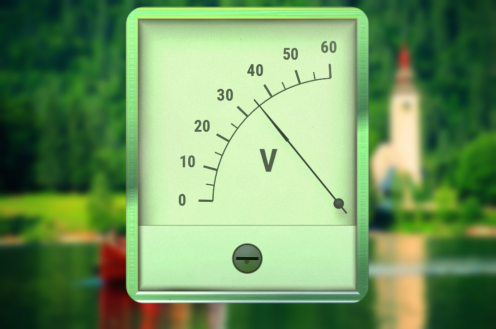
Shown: 35 (V)
